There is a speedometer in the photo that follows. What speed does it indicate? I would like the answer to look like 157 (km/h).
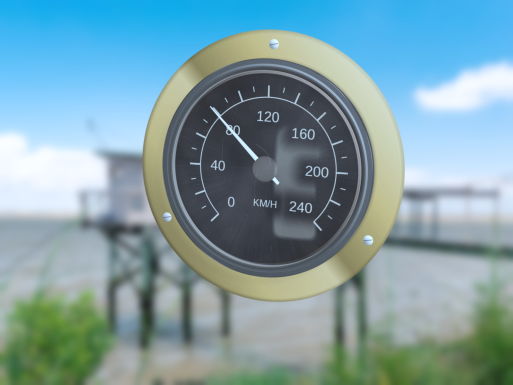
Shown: 80 (km/h)
